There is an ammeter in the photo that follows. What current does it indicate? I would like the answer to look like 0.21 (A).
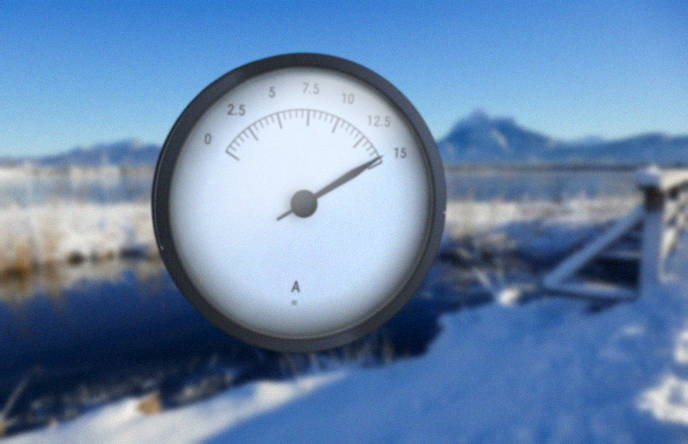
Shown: 14.5 (A)
